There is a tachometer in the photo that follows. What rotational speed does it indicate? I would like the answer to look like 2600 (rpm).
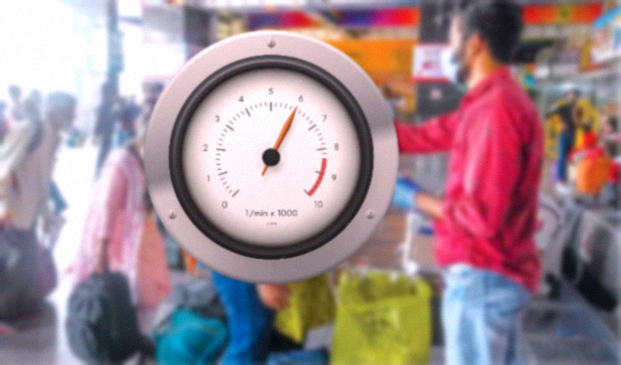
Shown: 6000 (rpm)
